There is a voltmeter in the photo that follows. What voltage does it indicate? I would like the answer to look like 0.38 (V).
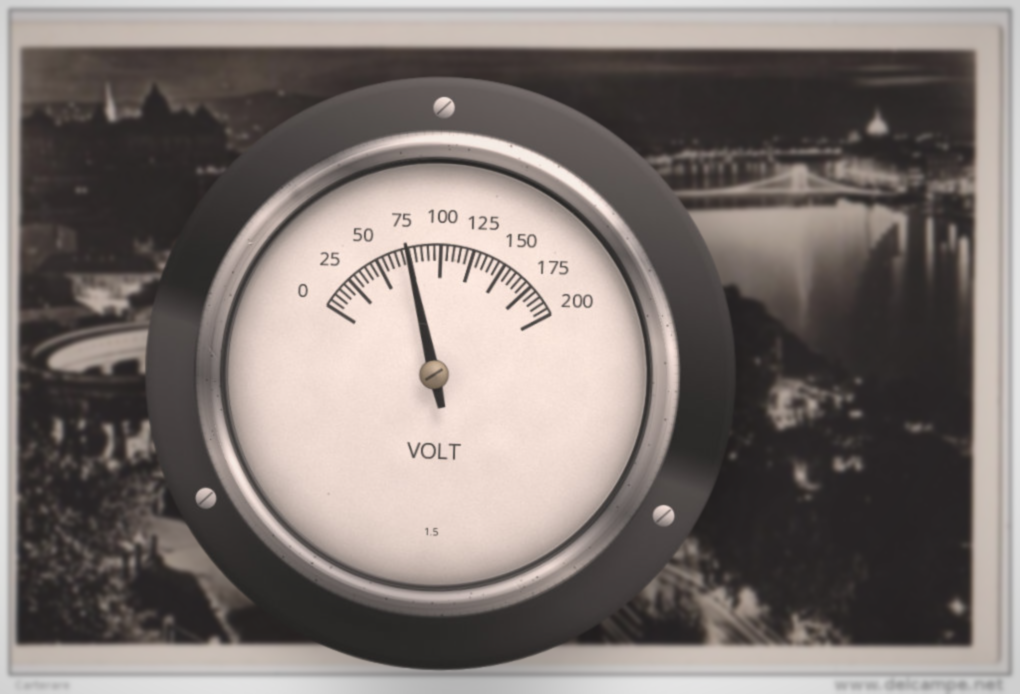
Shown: 75 (V)
